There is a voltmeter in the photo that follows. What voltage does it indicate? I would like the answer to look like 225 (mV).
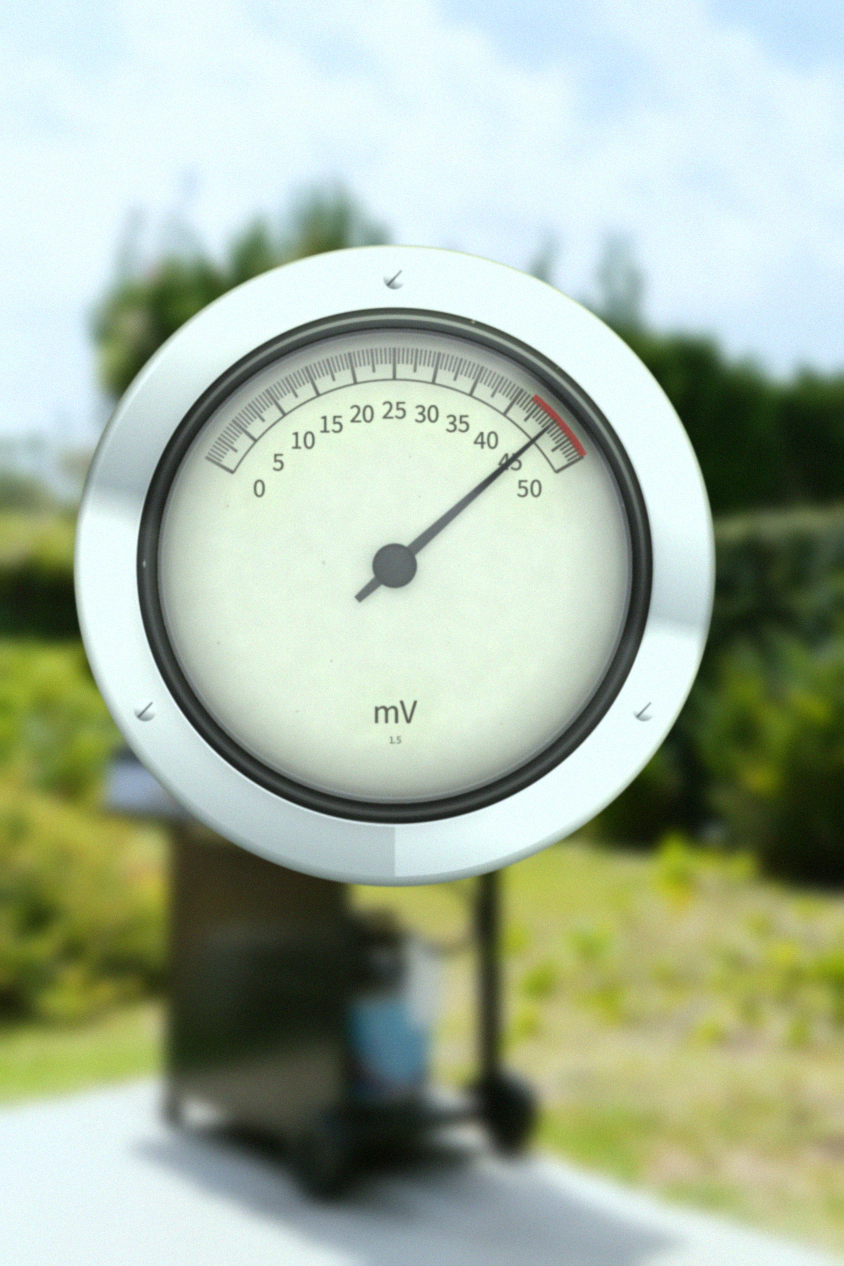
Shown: 45 (mV)
